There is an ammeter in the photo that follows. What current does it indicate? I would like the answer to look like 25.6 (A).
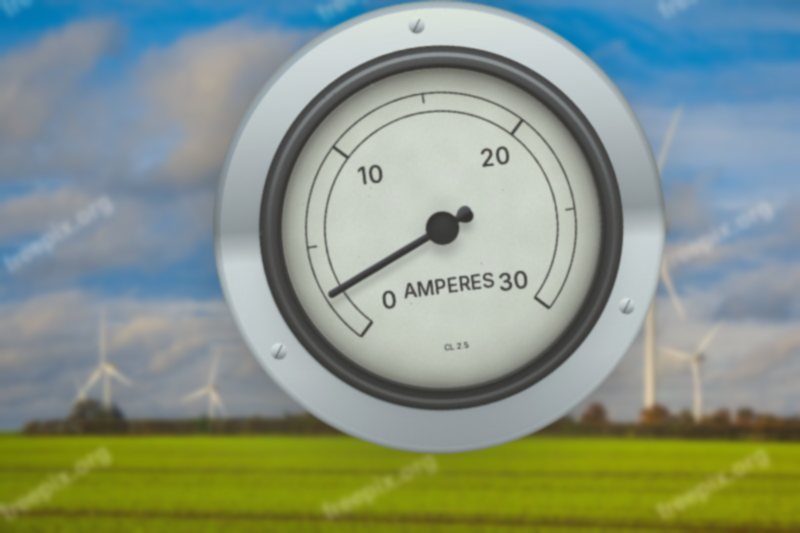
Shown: 2.5 (A)
